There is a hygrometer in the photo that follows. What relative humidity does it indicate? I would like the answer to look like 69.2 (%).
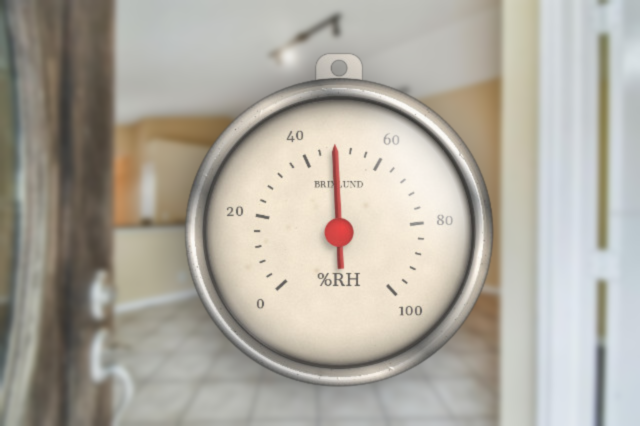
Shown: 48 (%)
